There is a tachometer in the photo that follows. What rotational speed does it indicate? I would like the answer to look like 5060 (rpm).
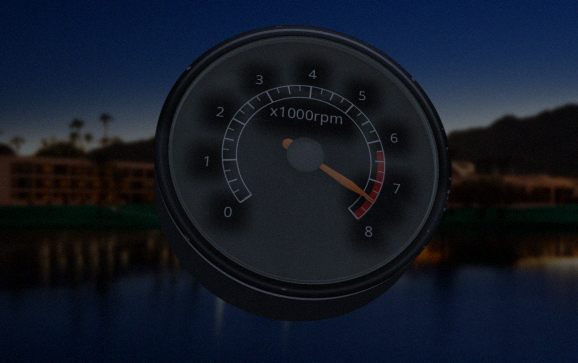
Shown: 7500 (rpm)
